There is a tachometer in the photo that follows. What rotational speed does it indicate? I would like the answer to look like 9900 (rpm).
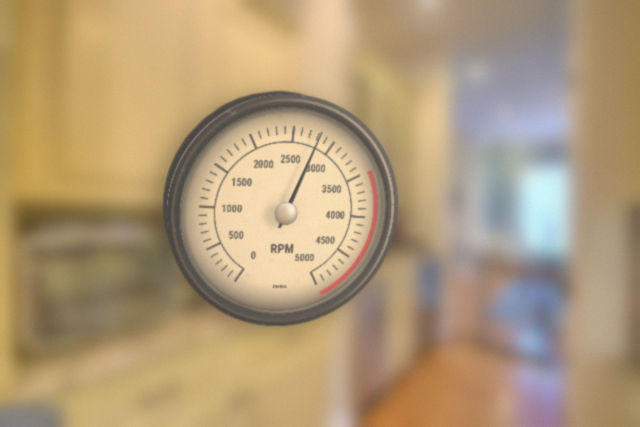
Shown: 2800 (rpm)
